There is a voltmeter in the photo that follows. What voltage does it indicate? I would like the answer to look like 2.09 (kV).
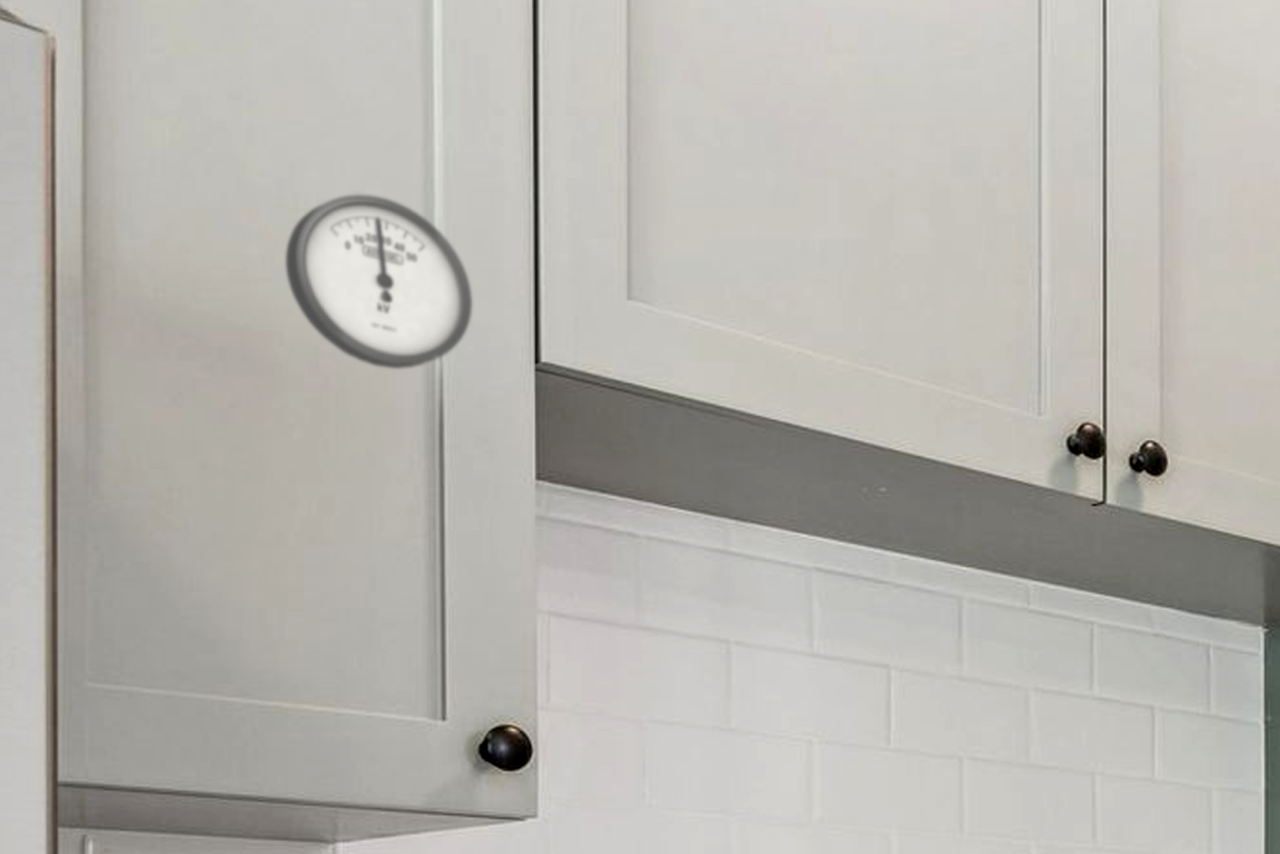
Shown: 25 (kV)
